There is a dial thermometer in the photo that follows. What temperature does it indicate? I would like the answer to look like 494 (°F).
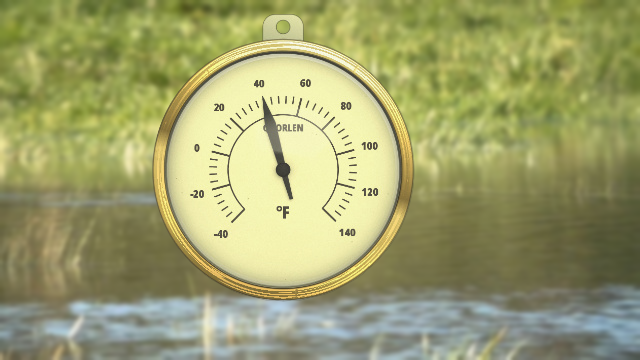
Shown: 40 (°F)
